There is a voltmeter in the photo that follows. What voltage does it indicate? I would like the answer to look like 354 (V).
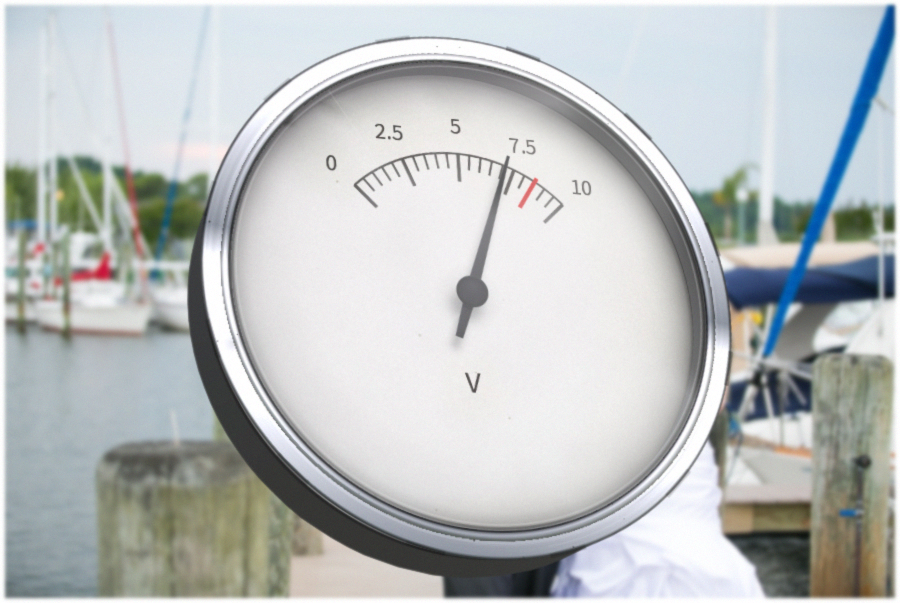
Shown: 7 (V)
